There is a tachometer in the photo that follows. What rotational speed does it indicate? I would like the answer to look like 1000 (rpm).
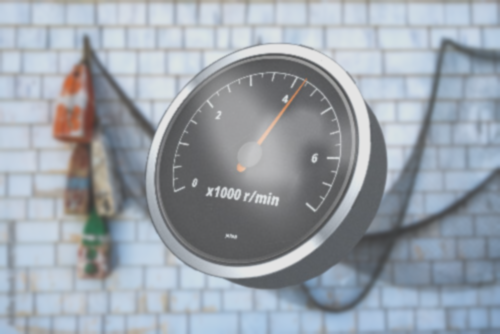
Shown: 4250 (rpm)
